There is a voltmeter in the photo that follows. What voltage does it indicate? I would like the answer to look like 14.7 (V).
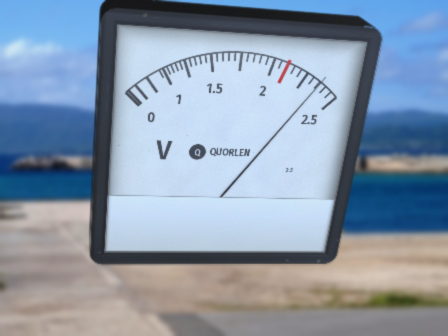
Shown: 2.35 (V)
